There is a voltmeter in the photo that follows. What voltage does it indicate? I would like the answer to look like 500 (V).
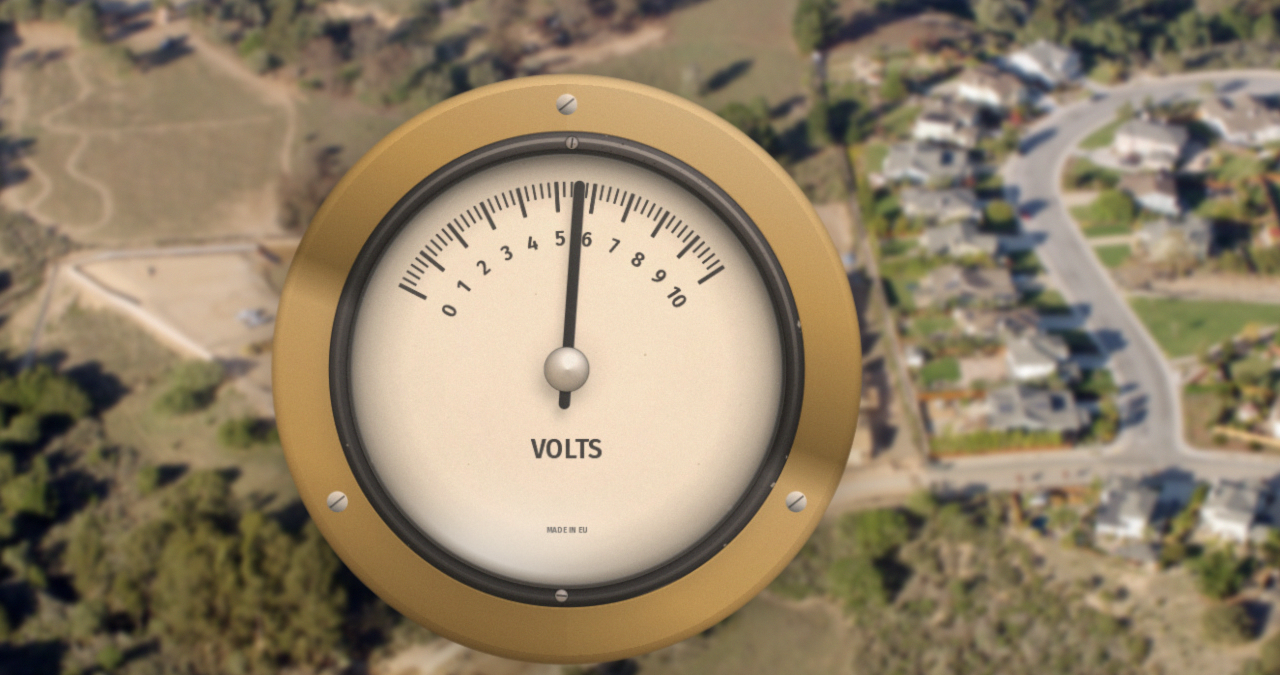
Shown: 5.6 (V)
